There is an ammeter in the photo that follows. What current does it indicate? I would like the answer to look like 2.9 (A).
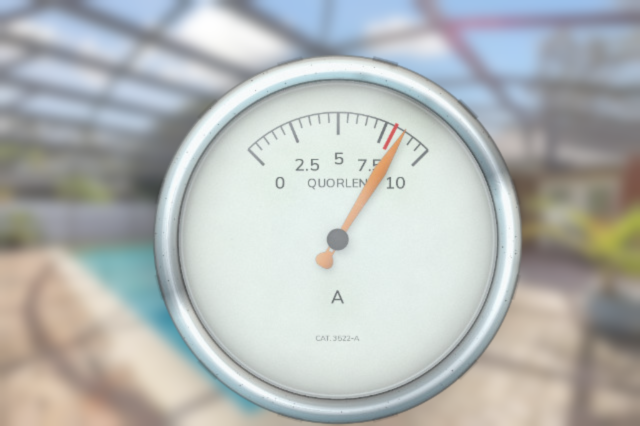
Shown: 8.5 (A)
